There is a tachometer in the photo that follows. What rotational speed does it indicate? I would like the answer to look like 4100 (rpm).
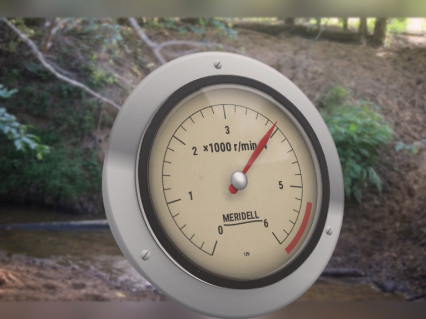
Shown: 3900 (rpm)
